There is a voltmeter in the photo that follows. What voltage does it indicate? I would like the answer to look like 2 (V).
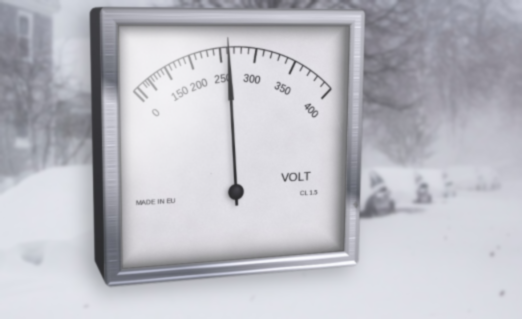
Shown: 260 (V)
